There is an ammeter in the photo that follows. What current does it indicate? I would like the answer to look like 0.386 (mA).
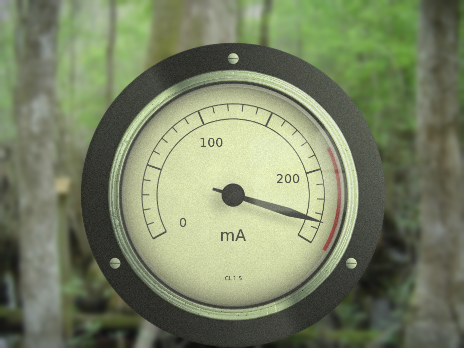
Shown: 235 (mA)
